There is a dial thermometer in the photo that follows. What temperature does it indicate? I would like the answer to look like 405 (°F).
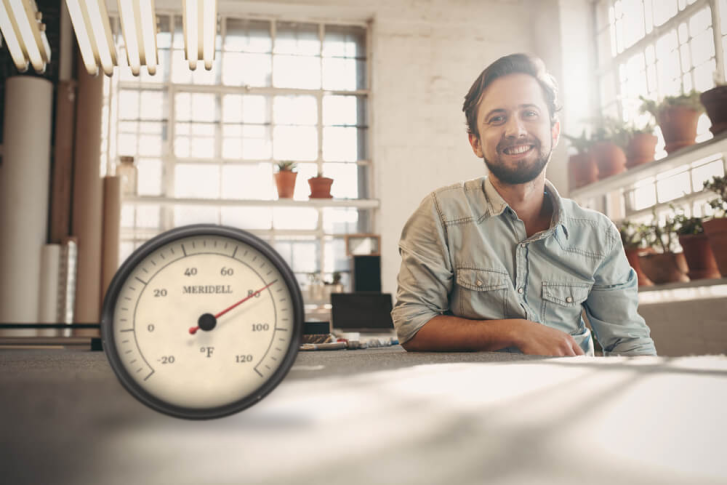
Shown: 80 (°F)
